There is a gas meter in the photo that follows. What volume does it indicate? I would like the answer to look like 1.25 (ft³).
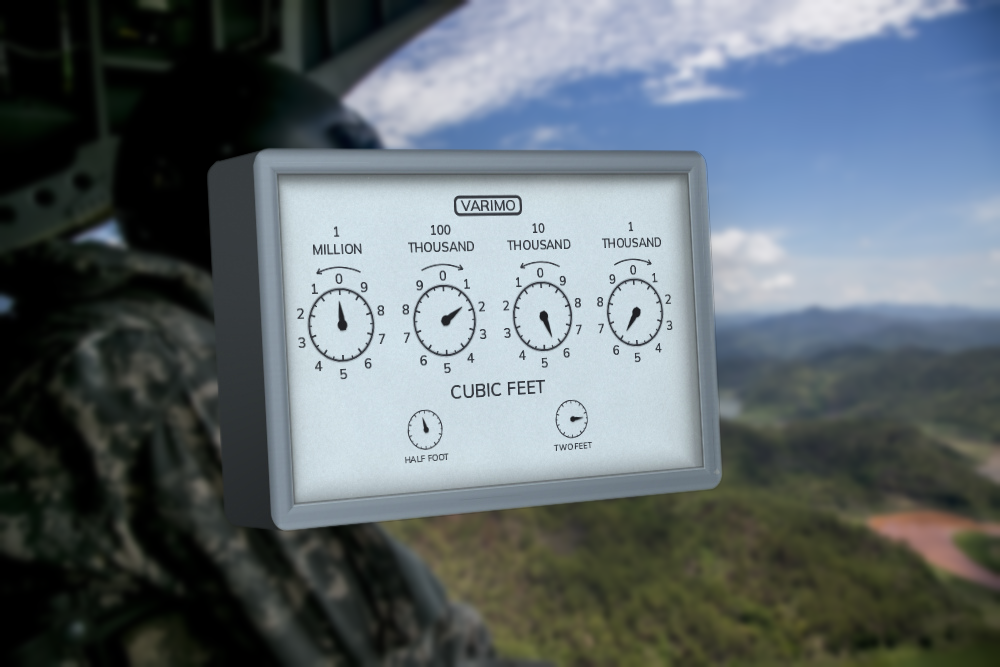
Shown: 15600 (ft³)
